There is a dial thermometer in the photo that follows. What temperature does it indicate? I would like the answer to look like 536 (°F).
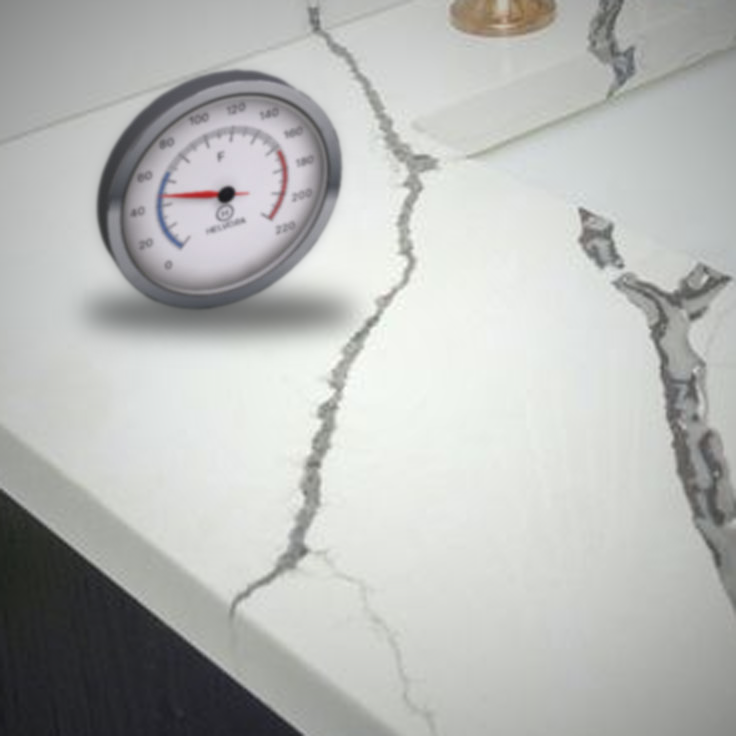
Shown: 50 (°F)
